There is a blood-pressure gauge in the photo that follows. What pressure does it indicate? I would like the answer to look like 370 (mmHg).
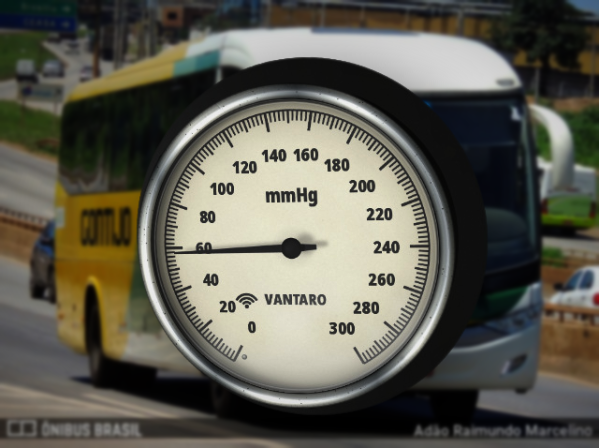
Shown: 58 (mmHg)
